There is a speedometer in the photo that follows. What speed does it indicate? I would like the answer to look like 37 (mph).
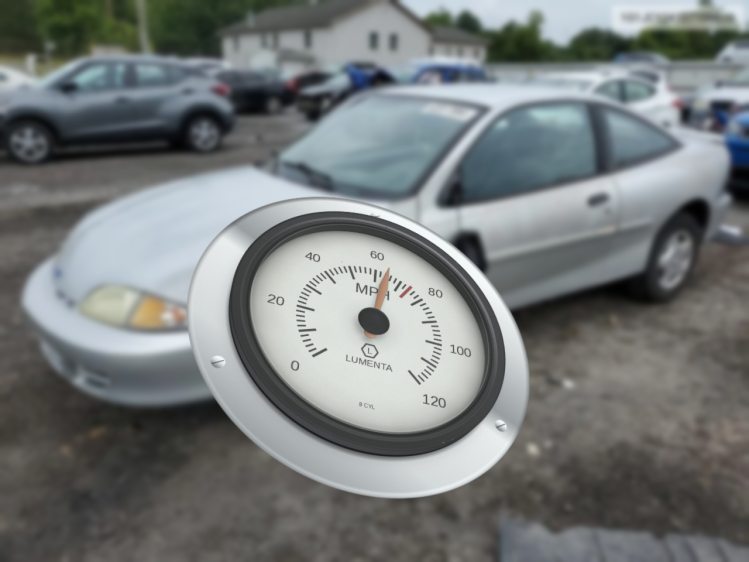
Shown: 64 (mph)
